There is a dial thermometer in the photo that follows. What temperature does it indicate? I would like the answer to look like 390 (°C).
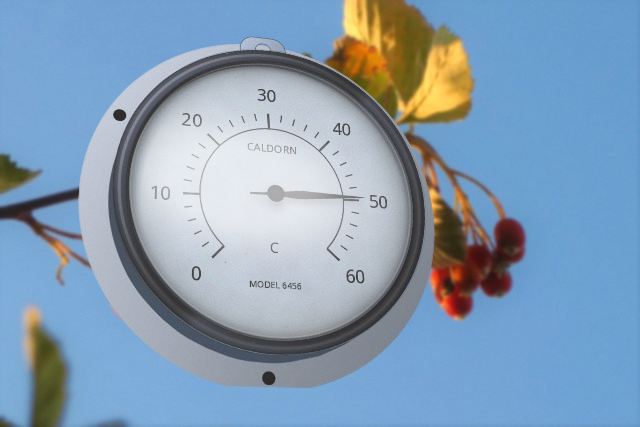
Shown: 50 (°C)
